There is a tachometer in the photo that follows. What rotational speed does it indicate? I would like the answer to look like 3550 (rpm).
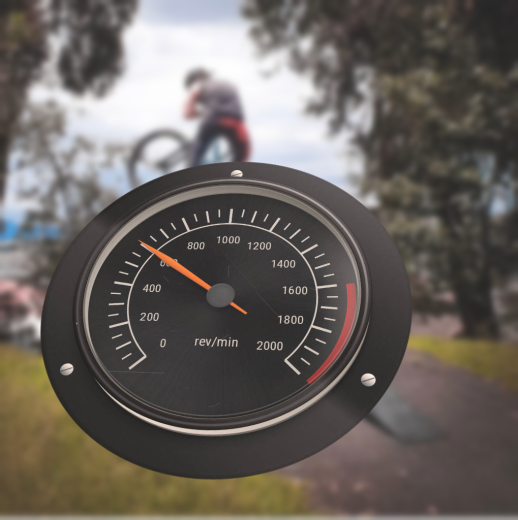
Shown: 600 (rpm)
